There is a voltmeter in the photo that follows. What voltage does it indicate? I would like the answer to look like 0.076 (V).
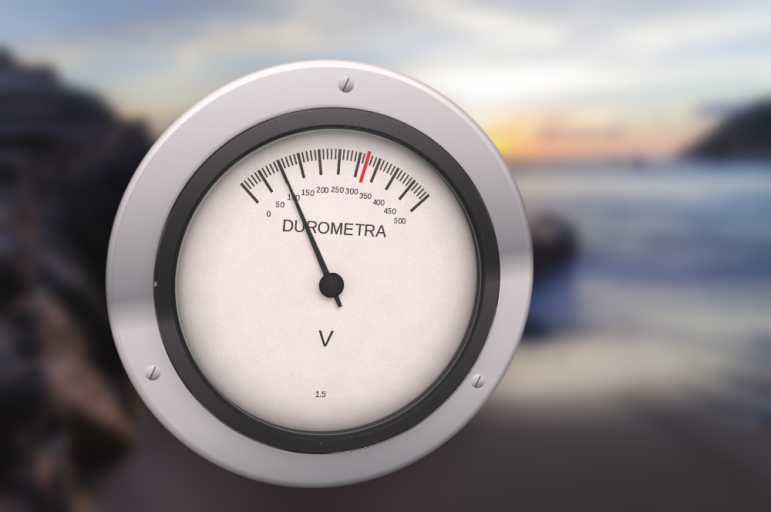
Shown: 100 (V)
